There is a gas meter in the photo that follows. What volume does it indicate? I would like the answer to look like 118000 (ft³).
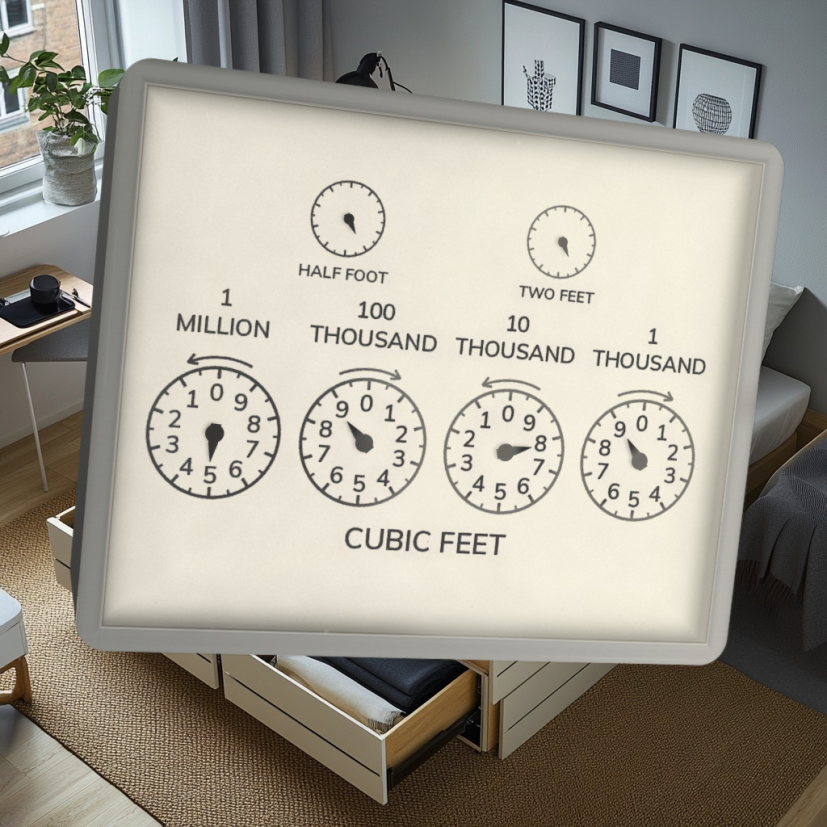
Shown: 487900 (ft³)
